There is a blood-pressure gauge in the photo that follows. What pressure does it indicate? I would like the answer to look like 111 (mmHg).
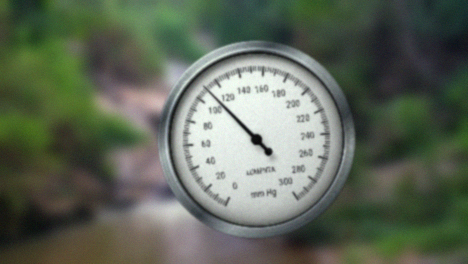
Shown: 110 (mmHg)
